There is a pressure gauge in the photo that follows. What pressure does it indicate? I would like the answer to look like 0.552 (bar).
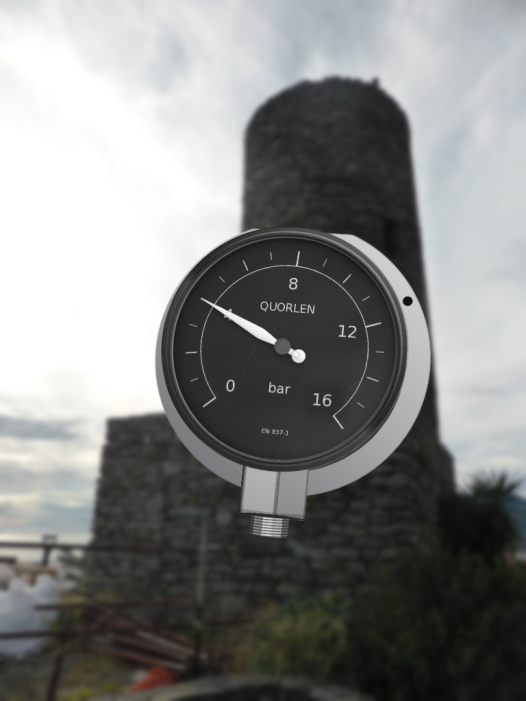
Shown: 4 (bar)
